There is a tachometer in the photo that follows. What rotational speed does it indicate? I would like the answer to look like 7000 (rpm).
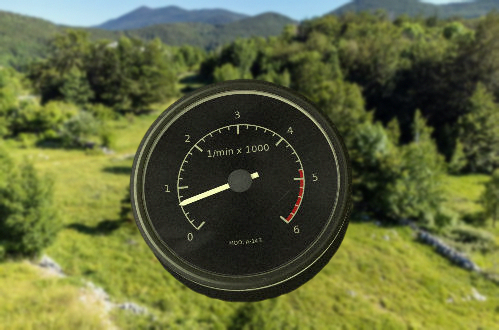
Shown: 600 (rpm)
